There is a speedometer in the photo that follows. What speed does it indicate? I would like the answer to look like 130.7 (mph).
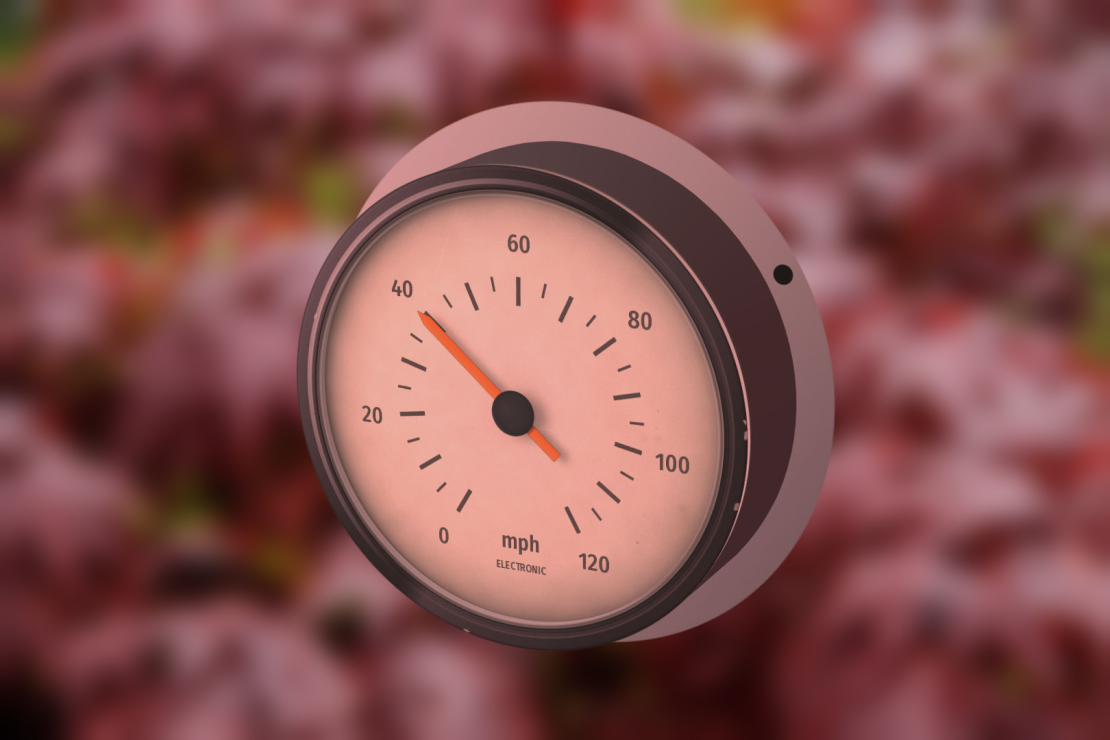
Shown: 40 (mph)
